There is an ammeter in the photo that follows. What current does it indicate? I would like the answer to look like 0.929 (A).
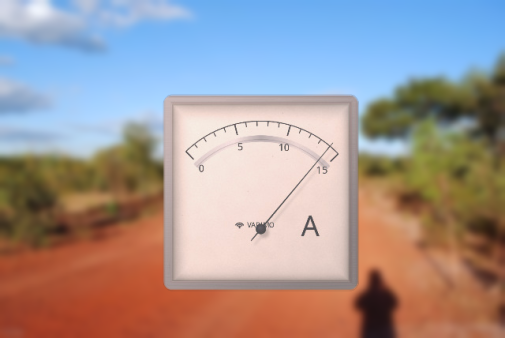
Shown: 14 (A)
